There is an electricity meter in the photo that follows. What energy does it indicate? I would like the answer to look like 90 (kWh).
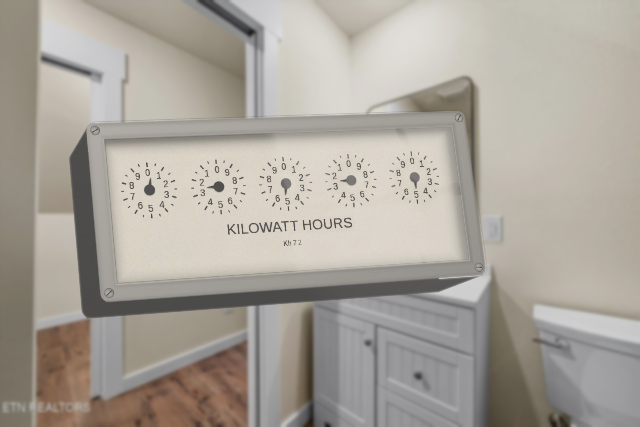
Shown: 2525 (kWh)
